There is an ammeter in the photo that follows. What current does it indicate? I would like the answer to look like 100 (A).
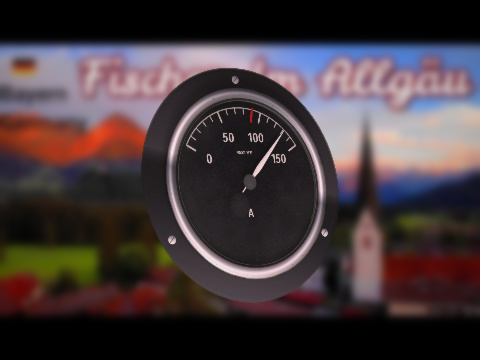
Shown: 130 (A)
